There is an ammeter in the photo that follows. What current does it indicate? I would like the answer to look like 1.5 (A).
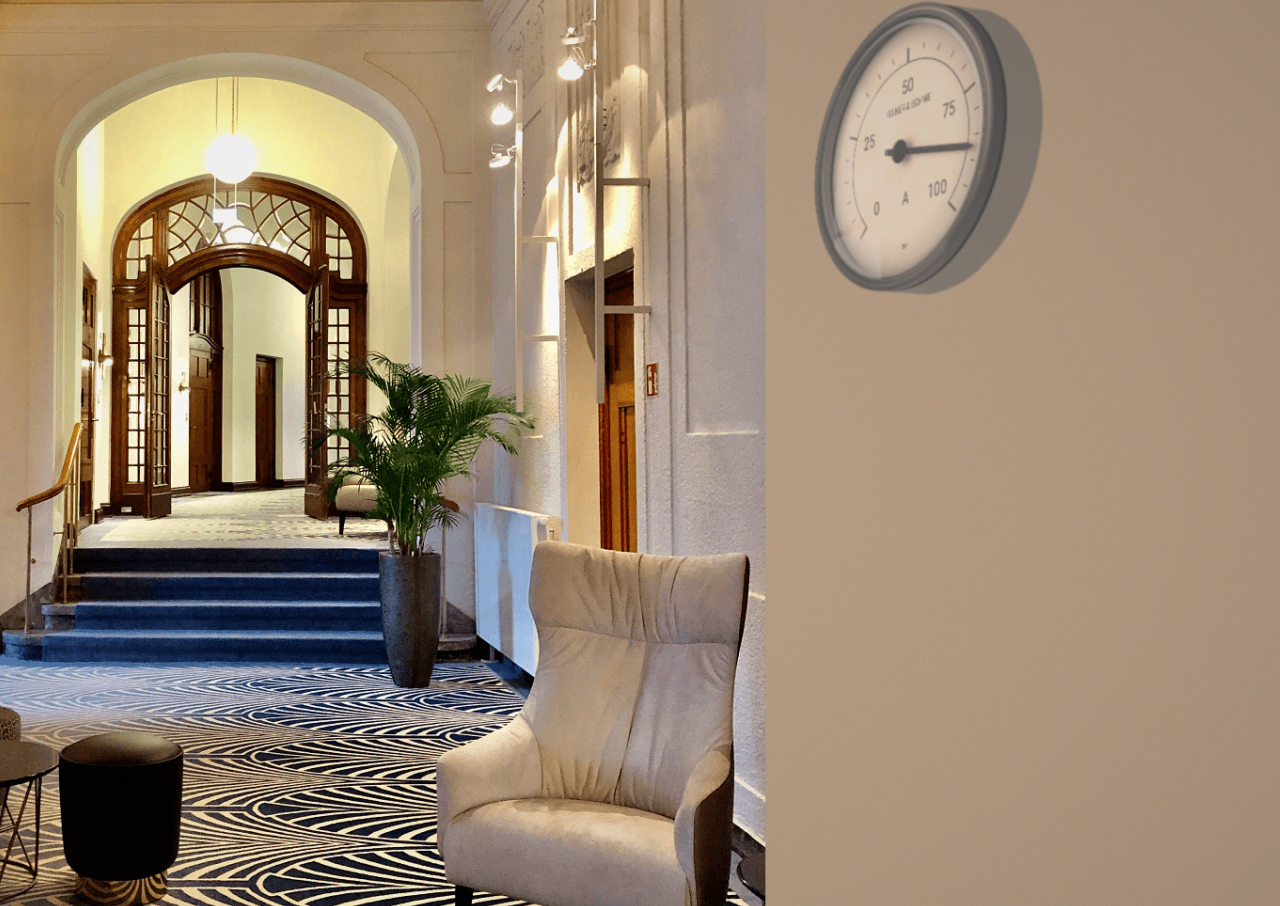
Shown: 87.5 (A)
